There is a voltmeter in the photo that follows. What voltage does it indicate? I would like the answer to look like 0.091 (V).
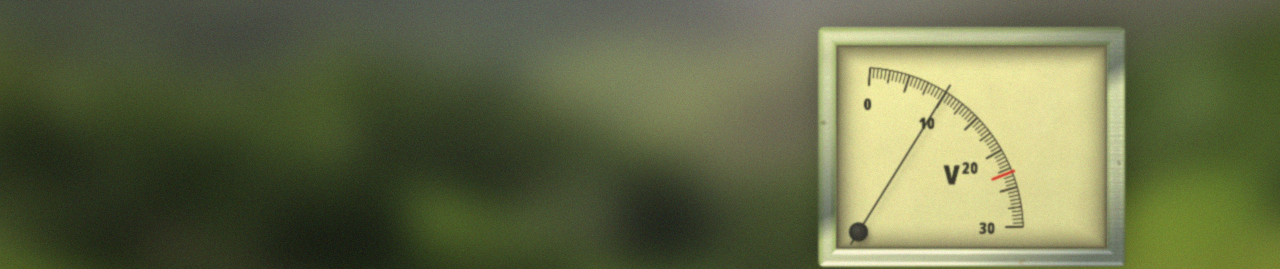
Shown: 10 (V)
